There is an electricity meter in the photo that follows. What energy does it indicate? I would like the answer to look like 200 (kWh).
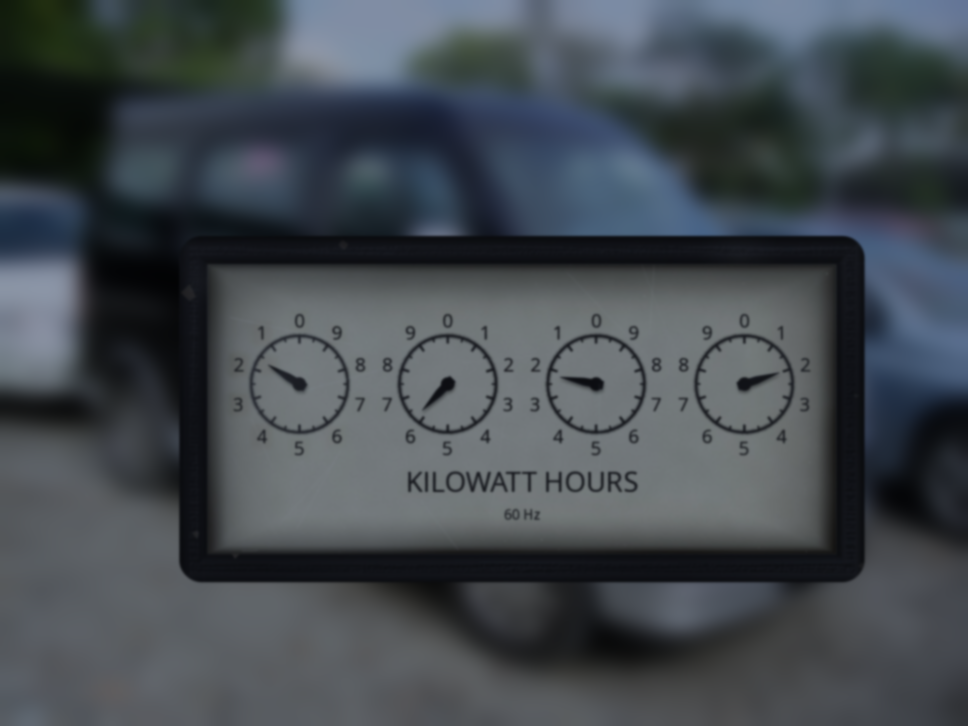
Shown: 1622 (kWh)
